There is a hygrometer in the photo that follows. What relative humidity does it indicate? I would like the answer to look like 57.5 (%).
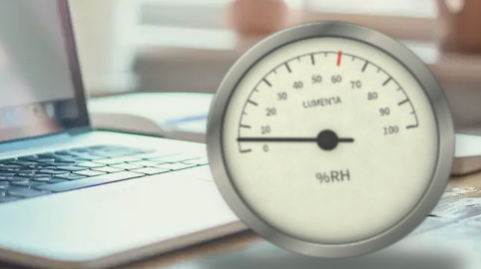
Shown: 5 (%)
